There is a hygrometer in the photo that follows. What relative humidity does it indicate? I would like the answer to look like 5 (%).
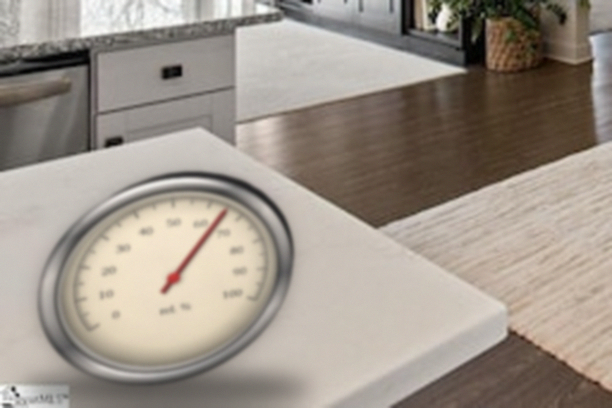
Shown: 65 (%)
